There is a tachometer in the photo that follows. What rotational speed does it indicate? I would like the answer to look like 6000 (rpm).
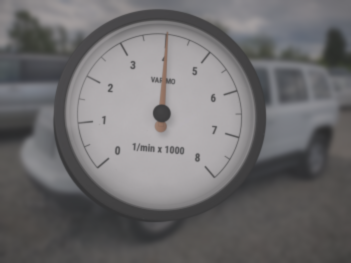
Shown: 4000 (rpm)
